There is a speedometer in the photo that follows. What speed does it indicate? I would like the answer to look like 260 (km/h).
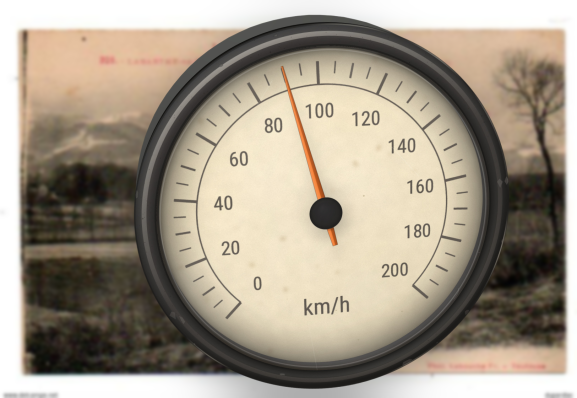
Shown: 90 (km/h)
